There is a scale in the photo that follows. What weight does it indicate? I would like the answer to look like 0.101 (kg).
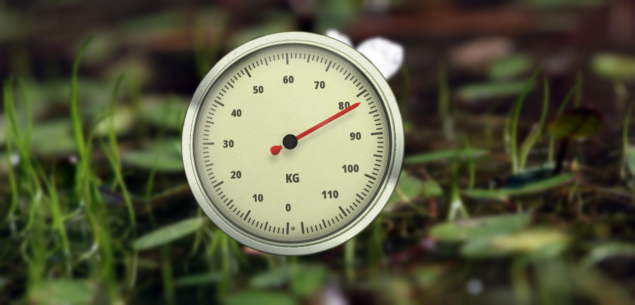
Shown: 82 (kg)
